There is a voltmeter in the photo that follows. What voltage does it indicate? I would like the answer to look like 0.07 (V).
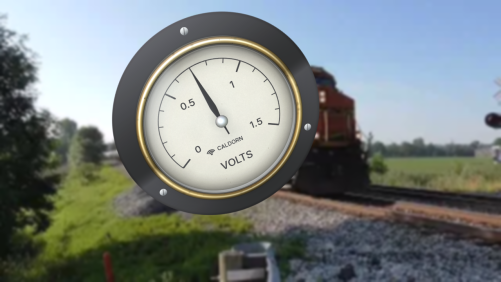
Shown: 0.7 (V)
